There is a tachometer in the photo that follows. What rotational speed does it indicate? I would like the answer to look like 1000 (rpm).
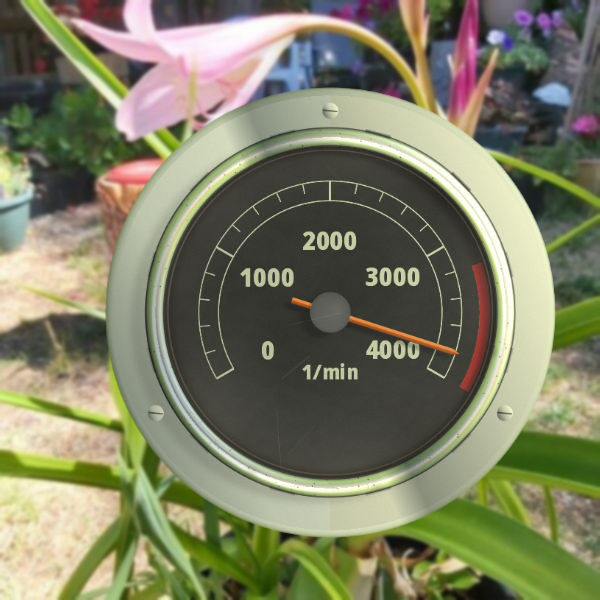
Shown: 3800 (rpm)
